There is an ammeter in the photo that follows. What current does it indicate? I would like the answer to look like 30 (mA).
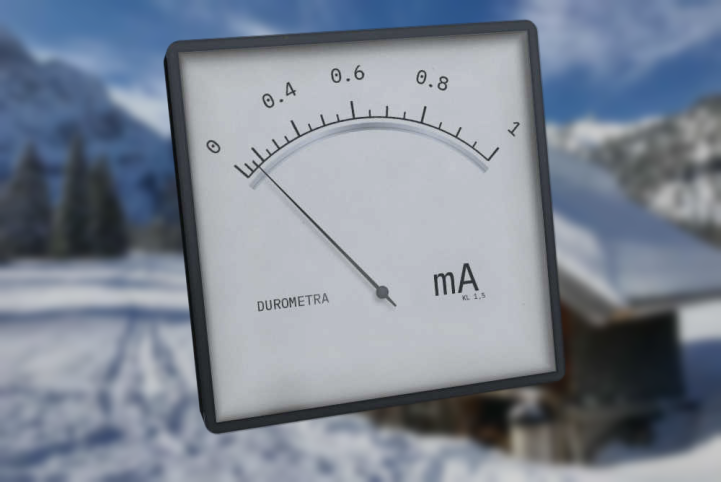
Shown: 0.15 (mA)
